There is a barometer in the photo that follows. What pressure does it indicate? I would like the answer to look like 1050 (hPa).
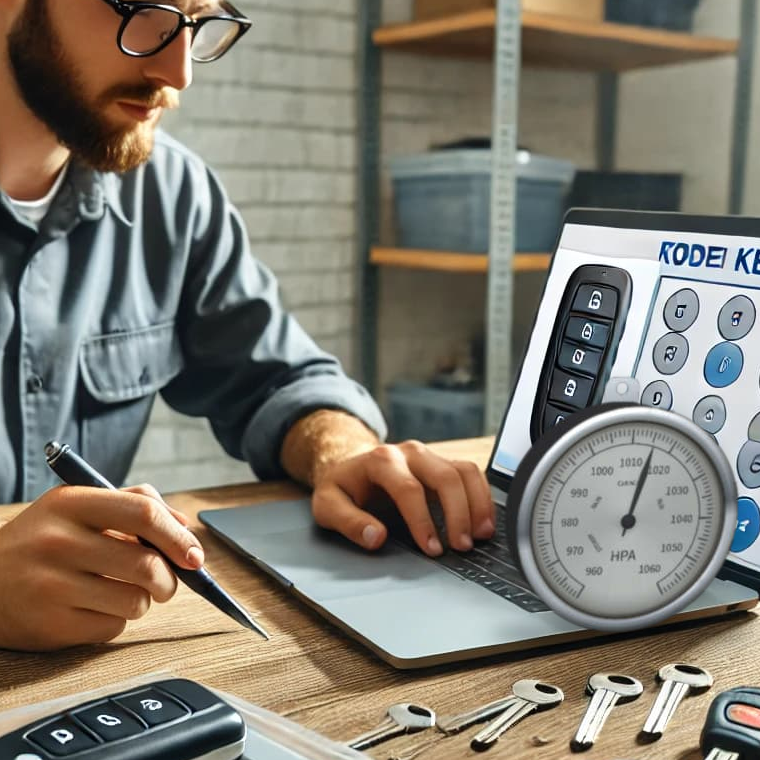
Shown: 1015 (hPa)
